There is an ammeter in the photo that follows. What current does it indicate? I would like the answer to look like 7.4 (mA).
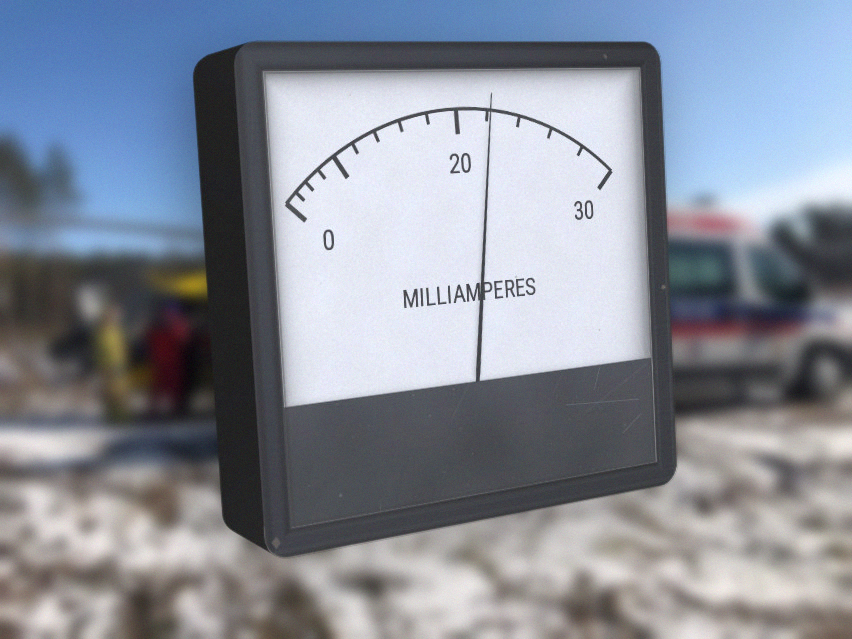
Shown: 22 (mA)
